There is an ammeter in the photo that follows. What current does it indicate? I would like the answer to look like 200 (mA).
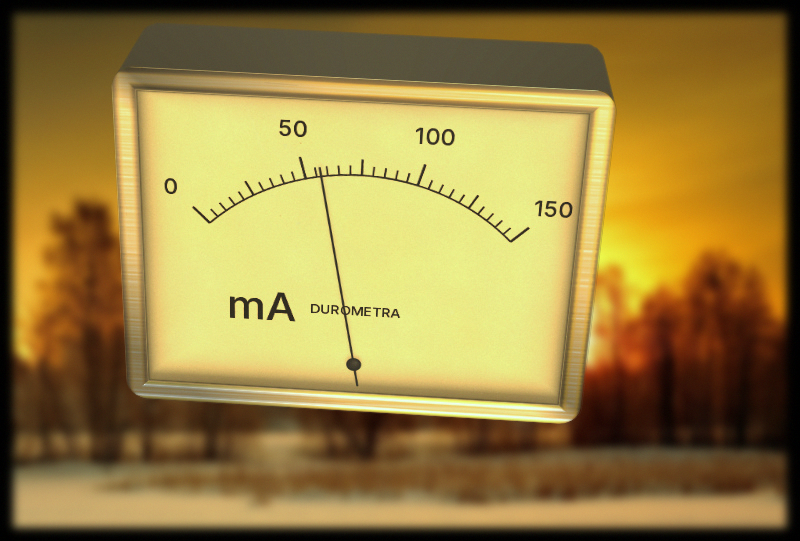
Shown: 57.5 (mA)
